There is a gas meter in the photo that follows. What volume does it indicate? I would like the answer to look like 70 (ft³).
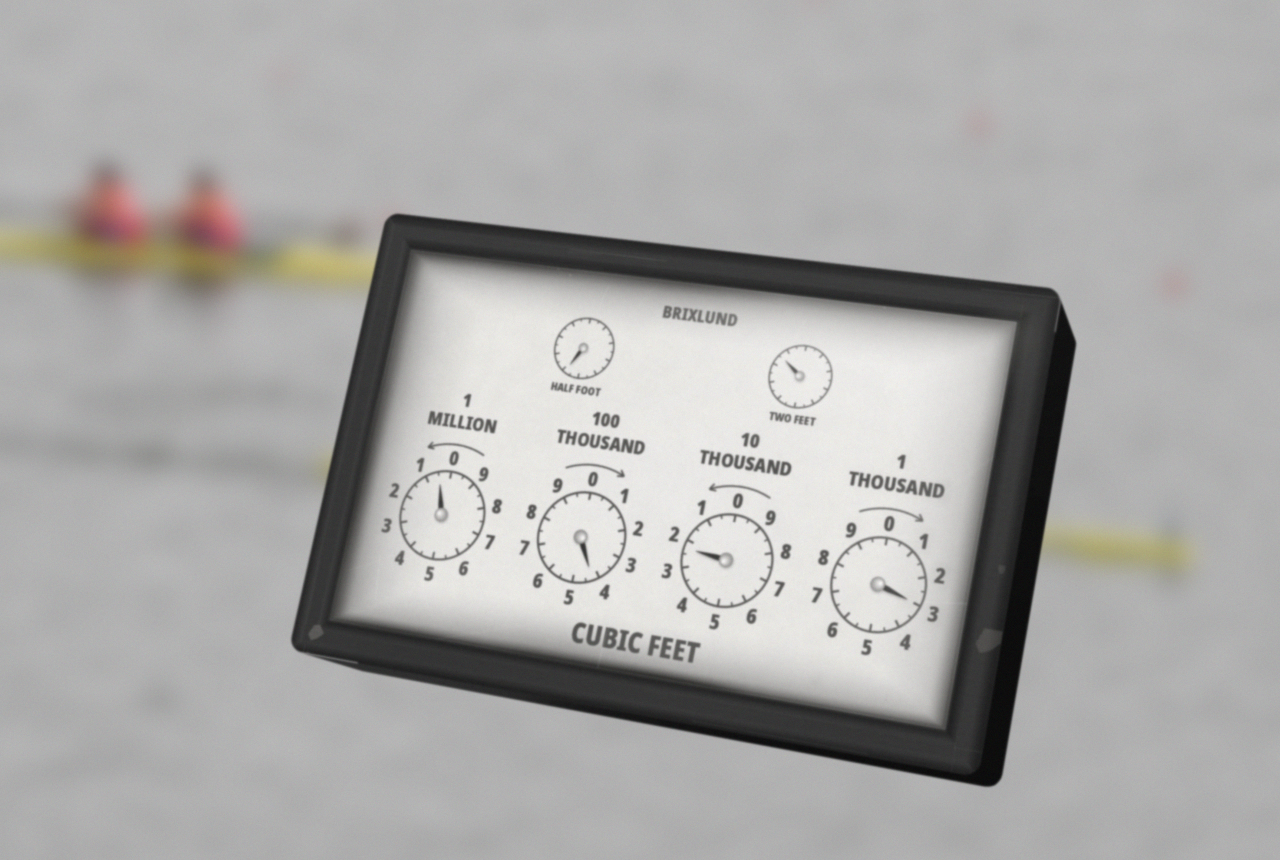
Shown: 42300 (ft³)
